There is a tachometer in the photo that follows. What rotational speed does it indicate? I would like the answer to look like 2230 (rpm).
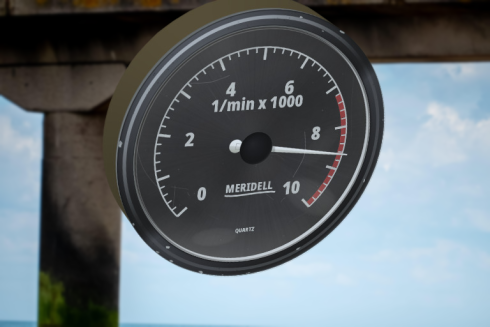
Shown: 8600 (rpm)
